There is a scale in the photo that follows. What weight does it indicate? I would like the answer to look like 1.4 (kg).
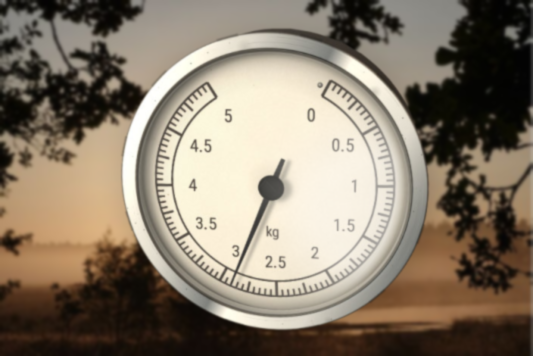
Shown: 2.9 (kg)
